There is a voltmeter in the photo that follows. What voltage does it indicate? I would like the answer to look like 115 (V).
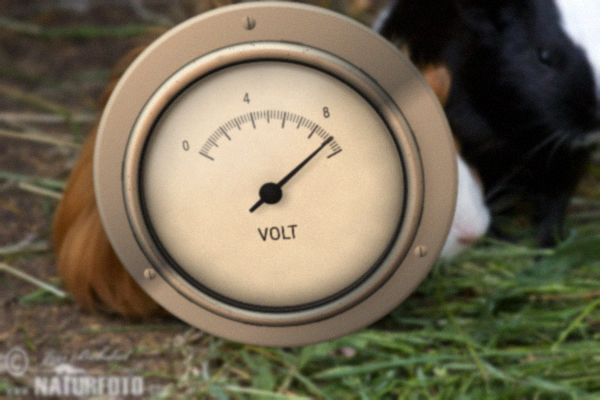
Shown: 9 (V)
